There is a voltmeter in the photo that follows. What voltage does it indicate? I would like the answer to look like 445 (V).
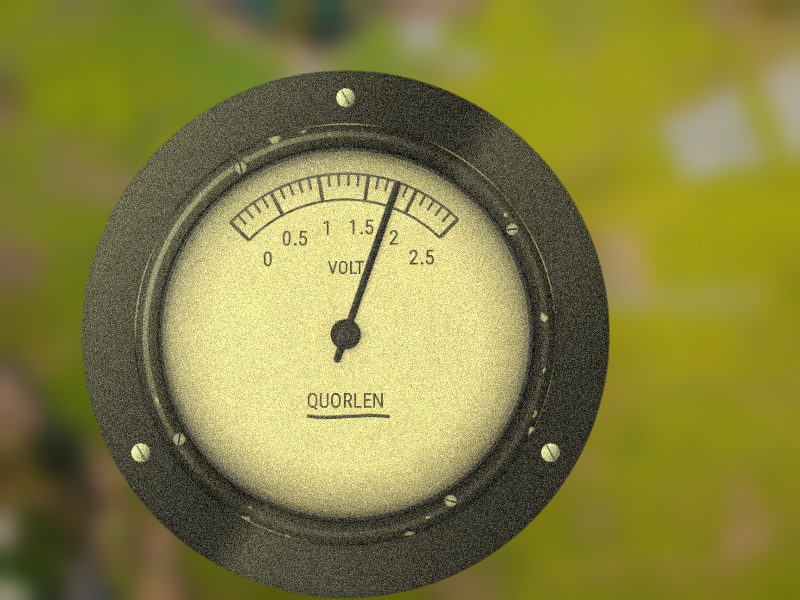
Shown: 1.8 (V)
